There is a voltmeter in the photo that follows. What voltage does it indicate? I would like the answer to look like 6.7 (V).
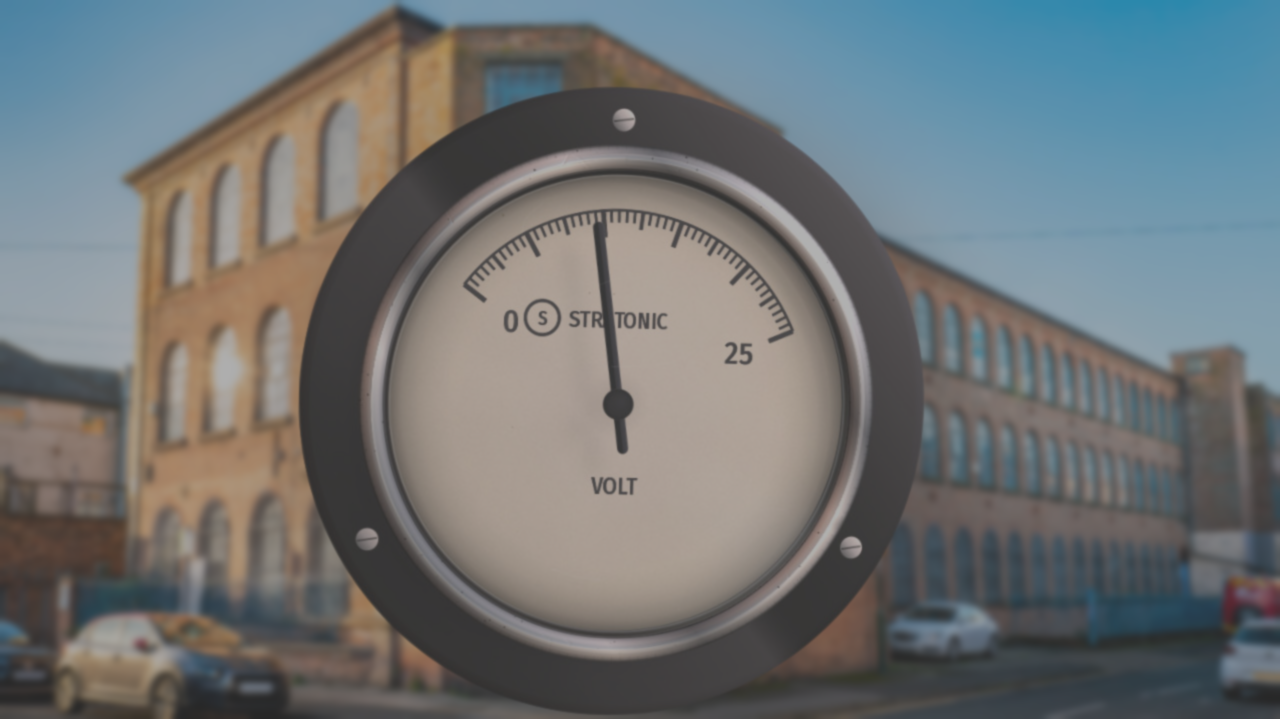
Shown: 9.5 (V)
